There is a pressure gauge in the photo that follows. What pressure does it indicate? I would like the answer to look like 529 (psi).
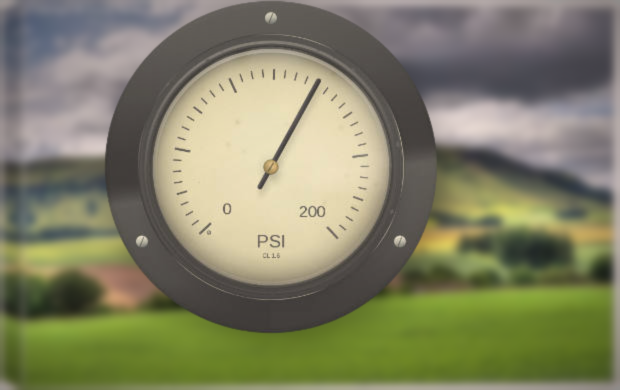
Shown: 120 (psi)
